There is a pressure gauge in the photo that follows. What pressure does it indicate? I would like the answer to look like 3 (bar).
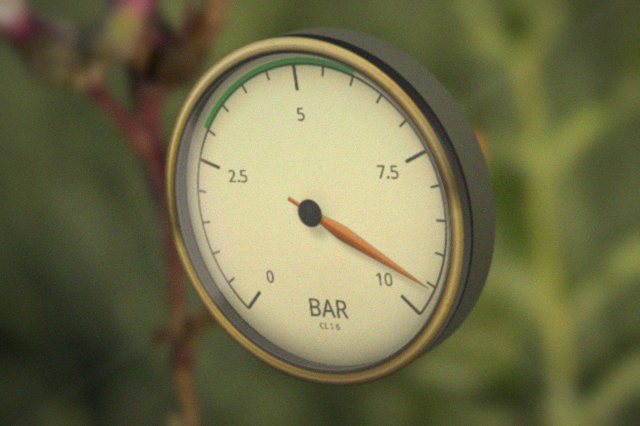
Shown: 9.5 (bar)
